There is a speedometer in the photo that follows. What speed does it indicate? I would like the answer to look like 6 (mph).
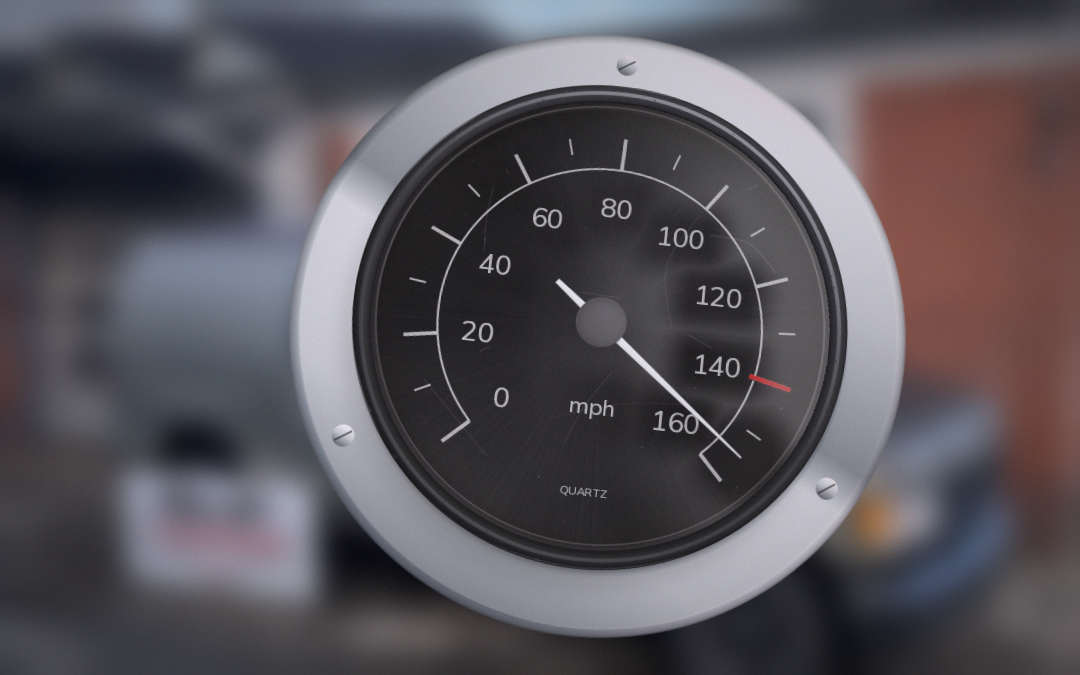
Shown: 155 (mph)
